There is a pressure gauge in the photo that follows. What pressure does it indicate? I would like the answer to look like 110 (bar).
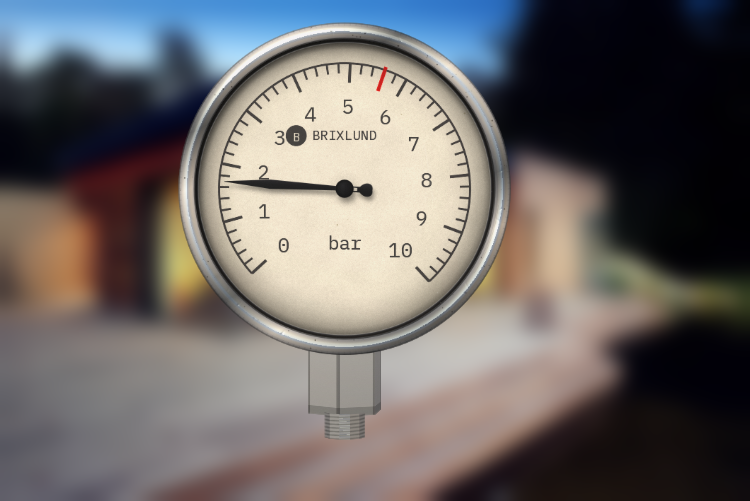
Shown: 1.7 (bar)
